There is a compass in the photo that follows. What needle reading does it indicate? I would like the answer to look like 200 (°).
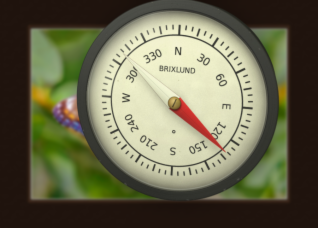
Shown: 130 (°)
